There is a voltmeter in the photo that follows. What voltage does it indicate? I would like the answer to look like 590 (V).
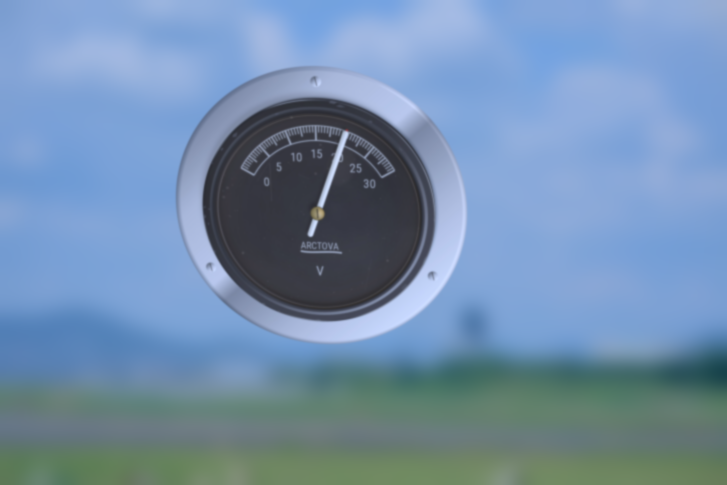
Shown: 20 (V)
